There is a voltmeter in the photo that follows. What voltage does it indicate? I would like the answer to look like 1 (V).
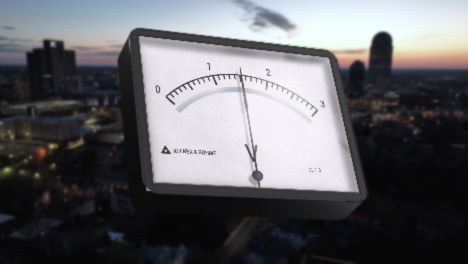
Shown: 1.5 (V)
